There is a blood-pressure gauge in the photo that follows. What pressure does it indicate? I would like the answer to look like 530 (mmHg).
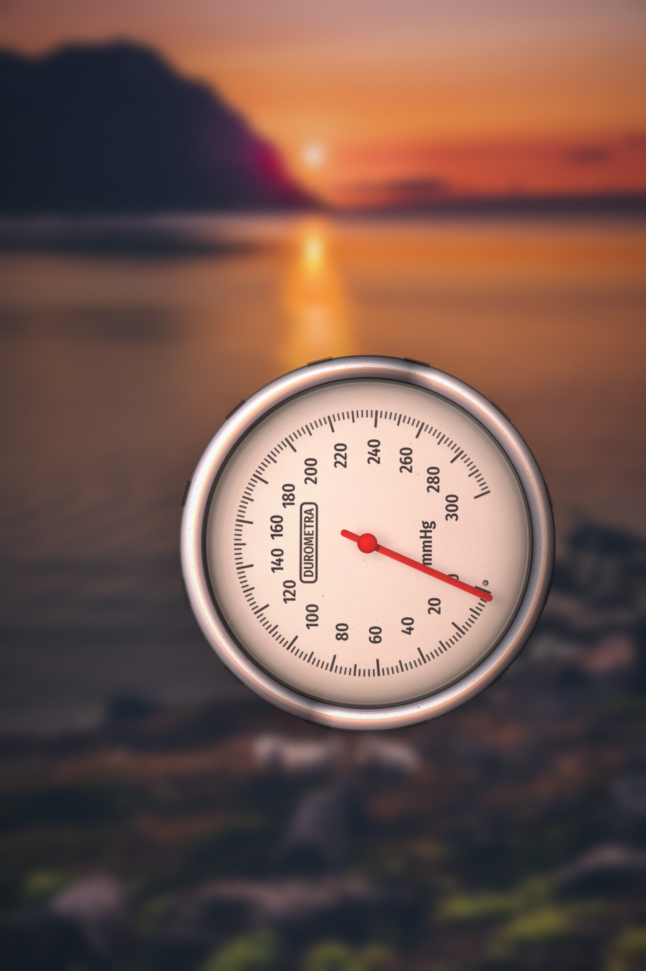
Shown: 2 (mmHg)
